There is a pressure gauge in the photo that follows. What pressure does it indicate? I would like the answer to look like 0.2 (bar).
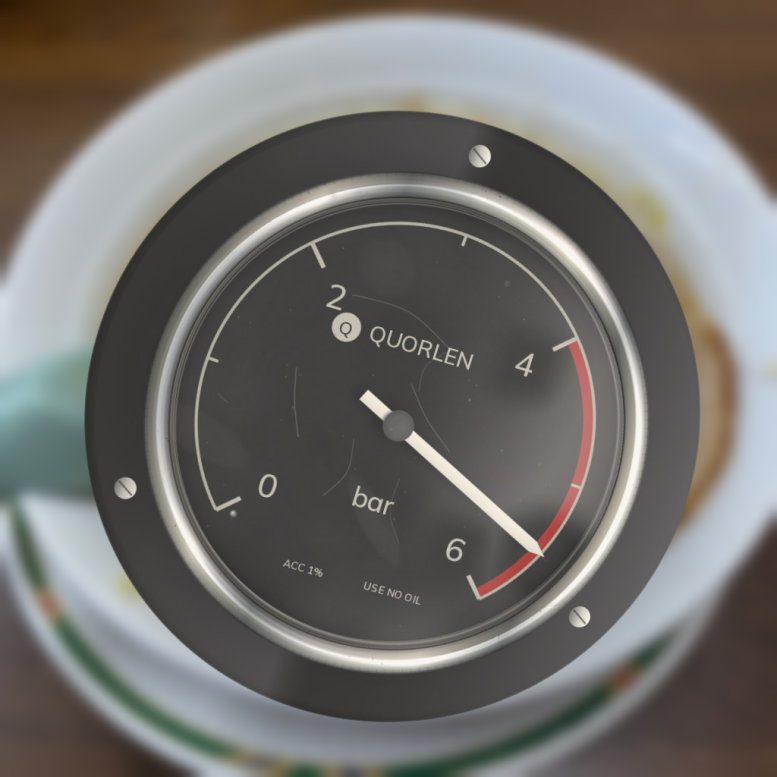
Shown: 5.5 (bar)
